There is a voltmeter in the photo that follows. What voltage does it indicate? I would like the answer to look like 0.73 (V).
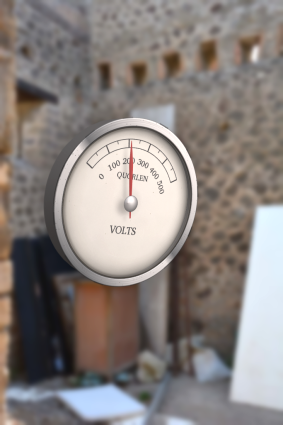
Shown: 200 (V)
